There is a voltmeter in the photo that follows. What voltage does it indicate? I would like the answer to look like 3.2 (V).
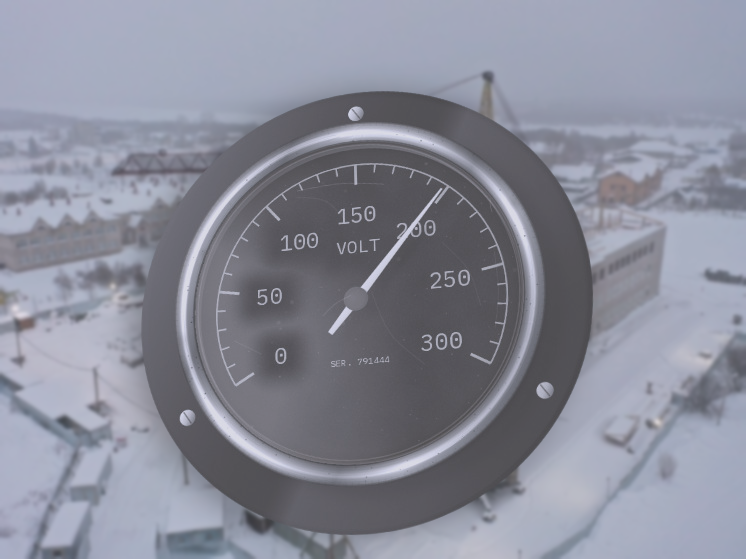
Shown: 200 (V)
